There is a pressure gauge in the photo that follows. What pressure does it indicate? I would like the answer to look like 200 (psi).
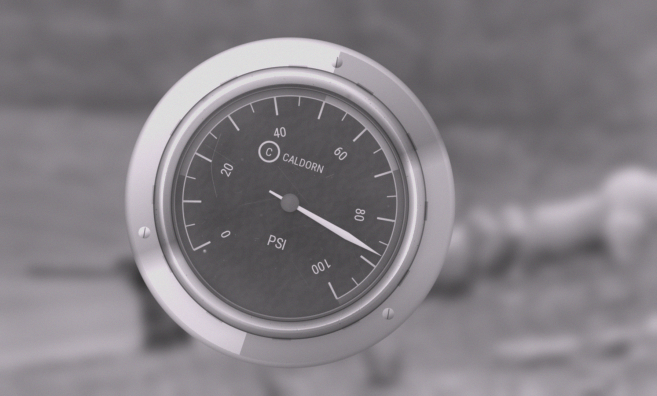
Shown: 87.5 (psi)
